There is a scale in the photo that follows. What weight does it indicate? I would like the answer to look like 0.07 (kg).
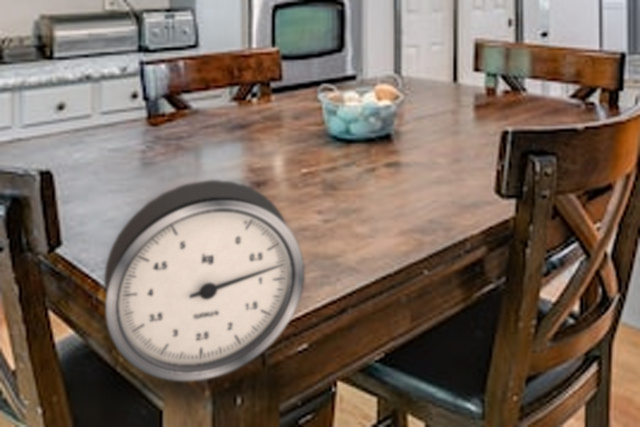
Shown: 0.75 (kg)
